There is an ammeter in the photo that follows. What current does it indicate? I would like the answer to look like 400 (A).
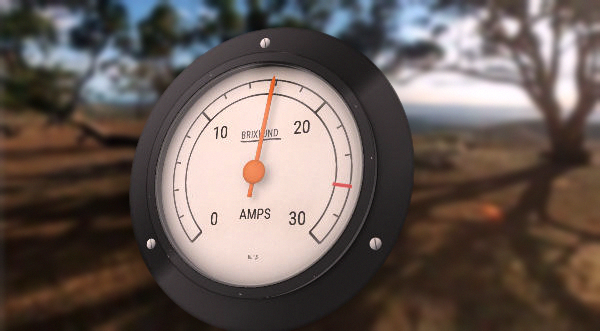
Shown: 16 (A)
